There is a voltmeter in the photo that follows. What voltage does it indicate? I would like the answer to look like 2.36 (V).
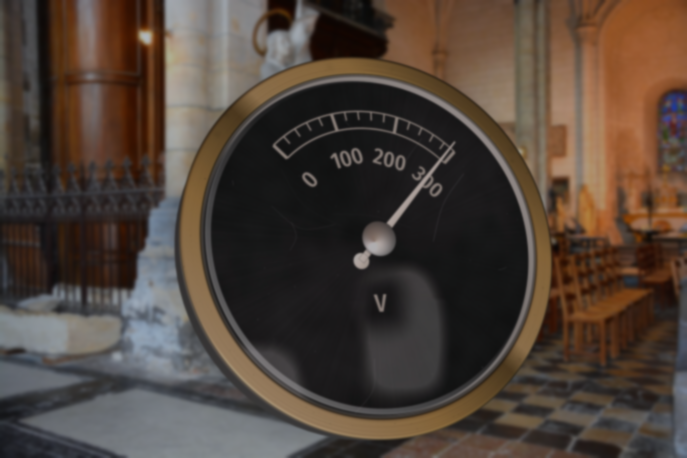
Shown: 290 (V)
